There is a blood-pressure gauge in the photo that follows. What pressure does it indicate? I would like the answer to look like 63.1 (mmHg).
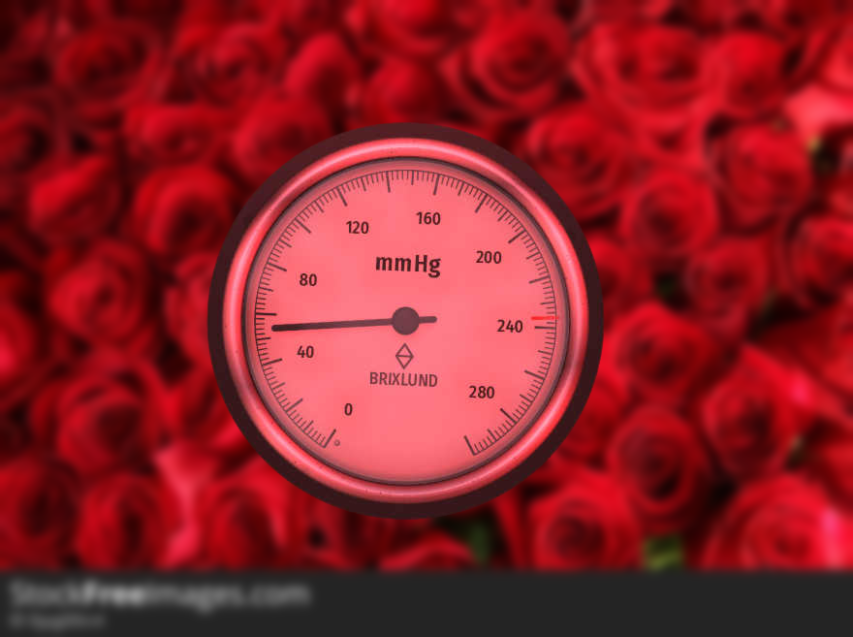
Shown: 54 (mmHg)
